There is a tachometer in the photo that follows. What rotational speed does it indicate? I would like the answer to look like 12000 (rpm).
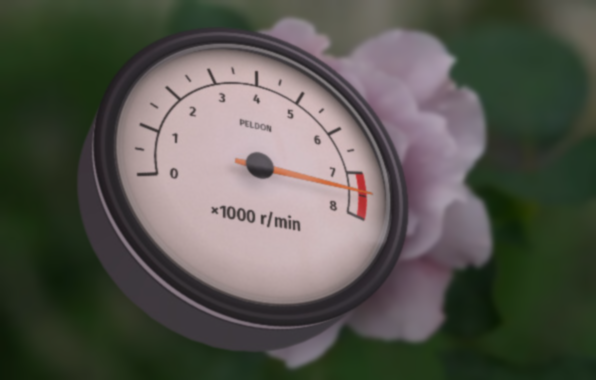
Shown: 7500 (rpm)
